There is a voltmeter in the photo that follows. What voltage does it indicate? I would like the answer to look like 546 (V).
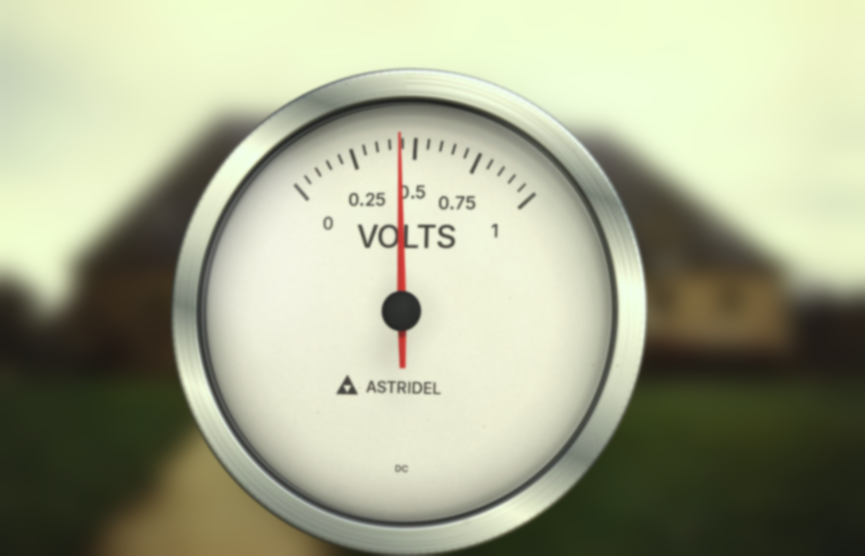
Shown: 0.45 (V)
